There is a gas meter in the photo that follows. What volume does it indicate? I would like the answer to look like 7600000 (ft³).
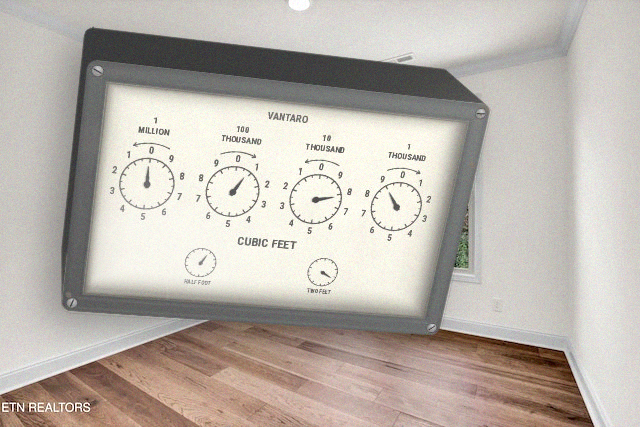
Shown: 7900 (ft³)
